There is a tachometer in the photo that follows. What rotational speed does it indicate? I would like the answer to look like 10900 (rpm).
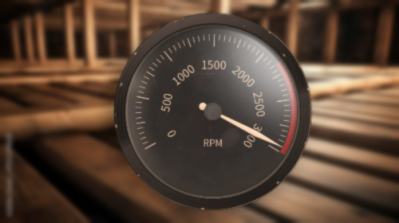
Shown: 2950 (rpm)
